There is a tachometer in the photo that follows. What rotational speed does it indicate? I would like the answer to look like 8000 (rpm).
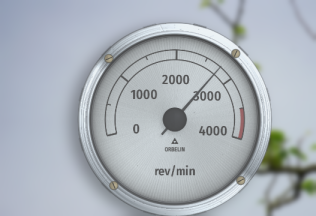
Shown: 2750 (rpm)
